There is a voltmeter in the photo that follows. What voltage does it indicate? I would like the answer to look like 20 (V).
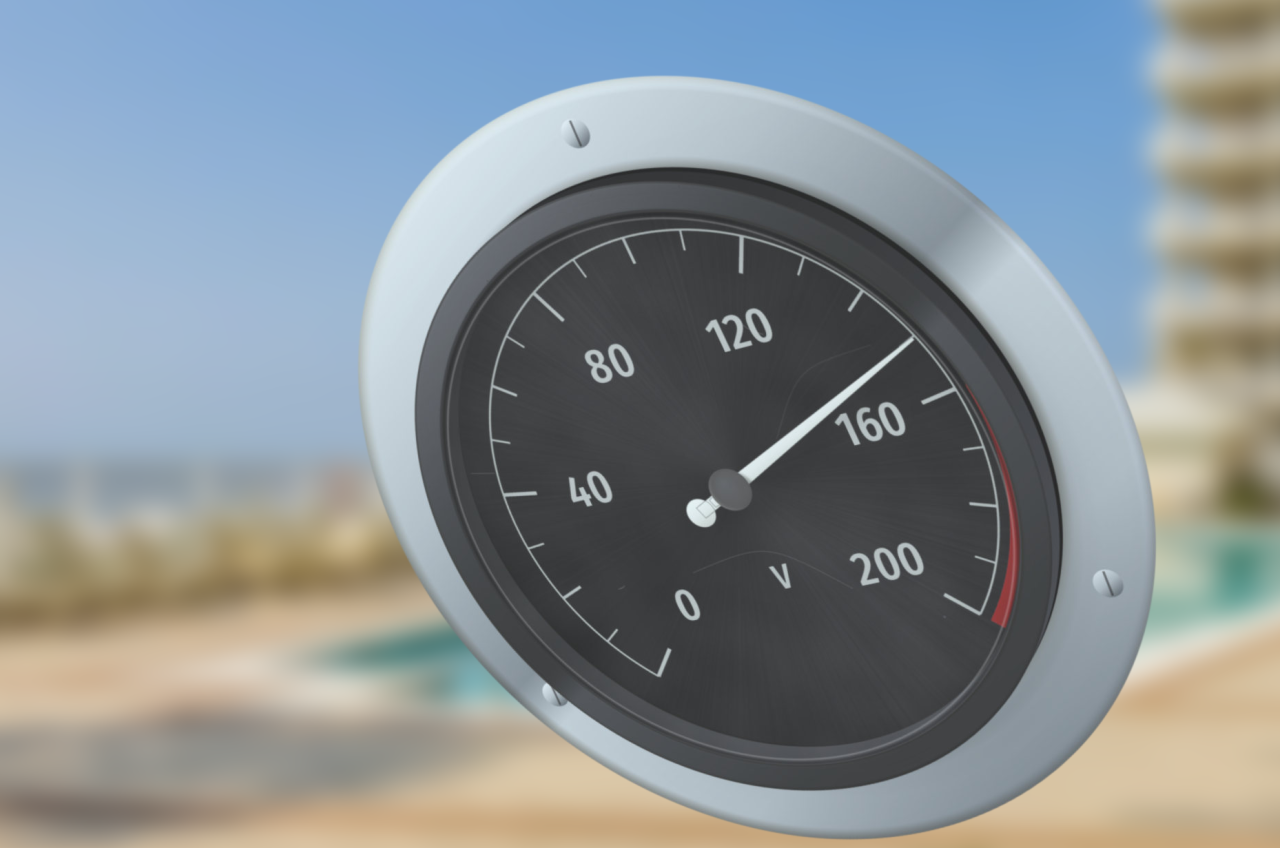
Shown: 150 (V)
